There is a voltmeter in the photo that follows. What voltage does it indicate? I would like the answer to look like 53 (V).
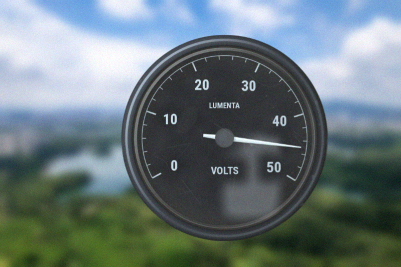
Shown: 45 (V)
